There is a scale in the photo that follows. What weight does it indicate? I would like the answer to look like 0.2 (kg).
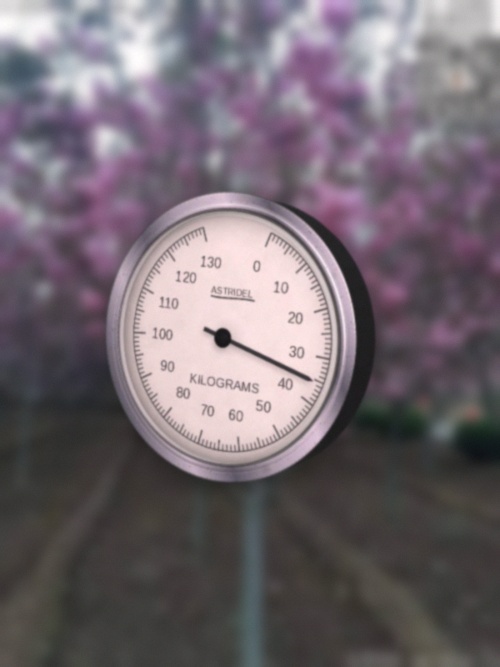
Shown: 35 (kg)
